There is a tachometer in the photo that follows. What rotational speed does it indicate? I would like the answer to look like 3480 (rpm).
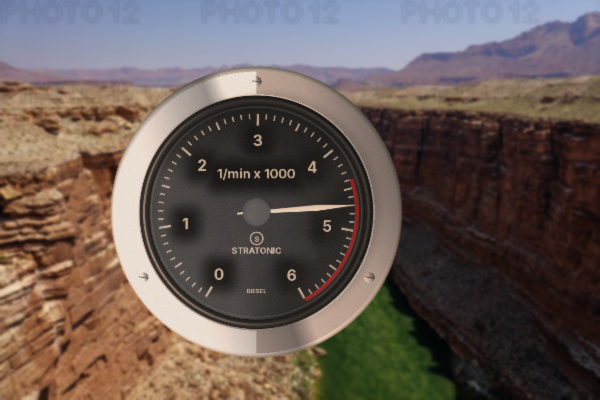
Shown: 4700 (rpm)
